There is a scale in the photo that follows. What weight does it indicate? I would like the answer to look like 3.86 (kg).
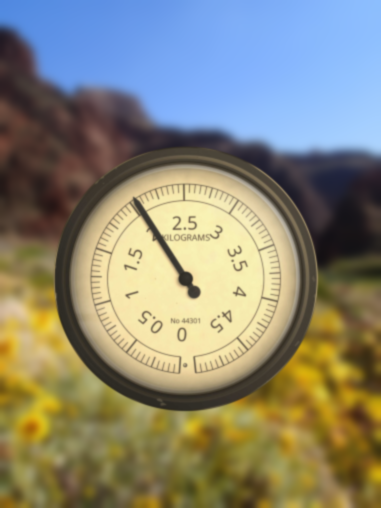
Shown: 2.05 (kg)
